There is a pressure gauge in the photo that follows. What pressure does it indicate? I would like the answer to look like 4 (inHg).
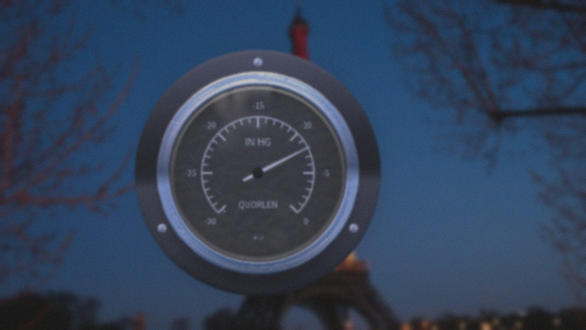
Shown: -8 (inHg)
